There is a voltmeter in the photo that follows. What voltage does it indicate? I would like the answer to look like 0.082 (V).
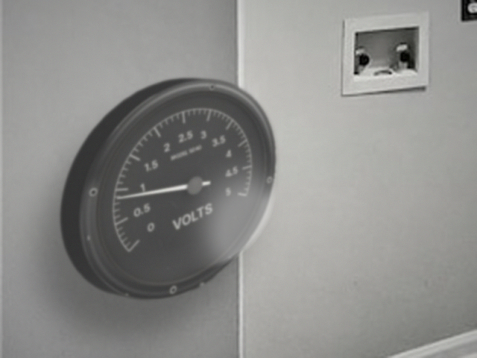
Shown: 0.9 (V)
